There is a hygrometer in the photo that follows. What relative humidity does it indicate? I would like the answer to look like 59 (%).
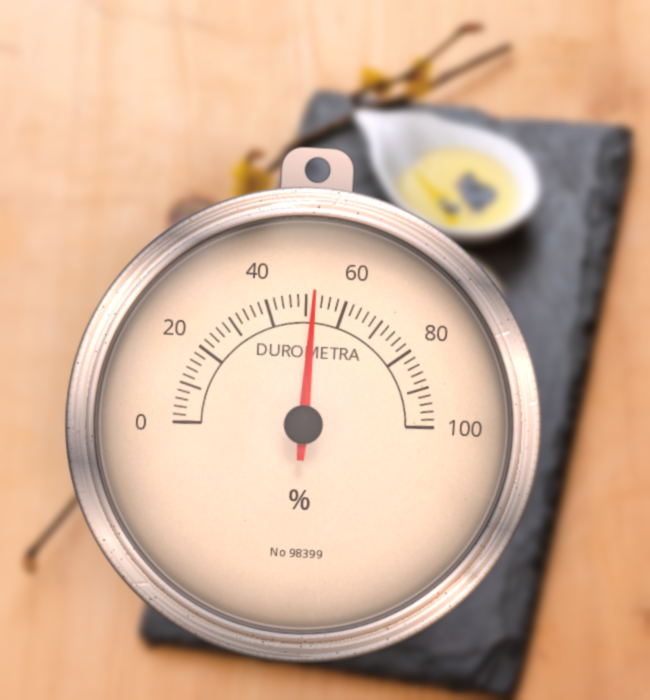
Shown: 52 (%)
